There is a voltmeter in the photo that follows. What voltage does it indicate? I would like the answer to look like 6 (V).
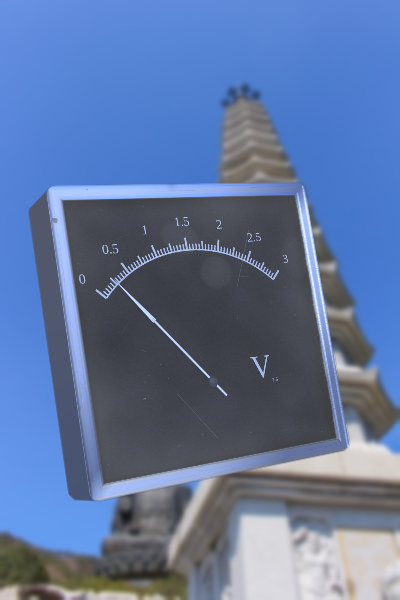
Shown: 0.25 (V)
